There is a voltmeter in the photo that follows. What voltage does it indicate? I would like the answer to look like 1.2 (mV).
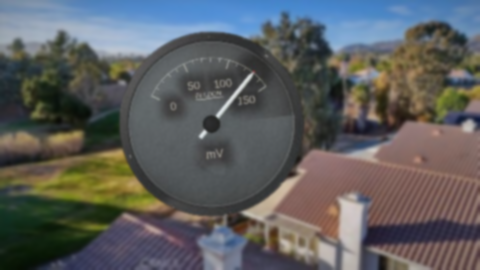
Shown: 130 (mV)
